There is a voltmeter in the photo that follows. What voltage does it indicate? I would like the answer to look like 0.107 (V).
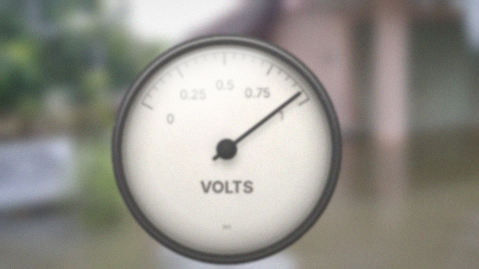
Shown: 0.95 (V)
